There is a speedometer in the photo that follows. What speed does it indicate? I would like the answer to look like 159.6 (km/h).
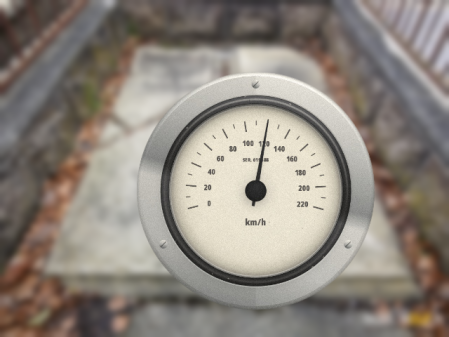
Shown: 120 (km/h)
